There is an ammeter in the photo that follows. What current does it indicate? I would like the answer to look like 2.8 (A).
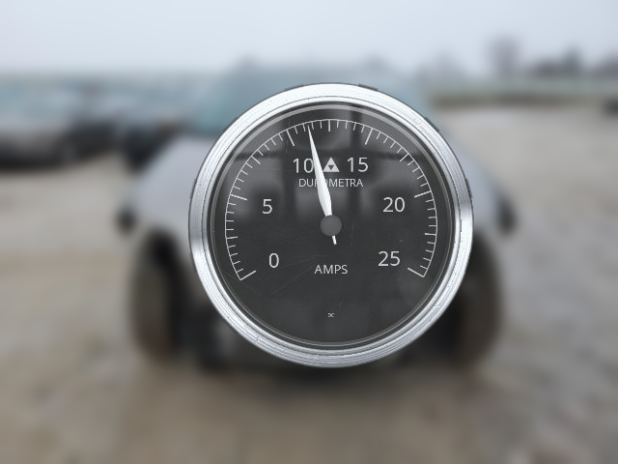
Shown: 11.25 (A)
